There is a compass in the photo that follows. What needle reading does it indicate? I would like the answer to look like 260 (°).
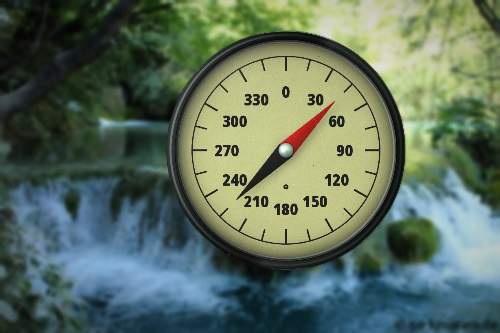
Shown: 45 (°)
